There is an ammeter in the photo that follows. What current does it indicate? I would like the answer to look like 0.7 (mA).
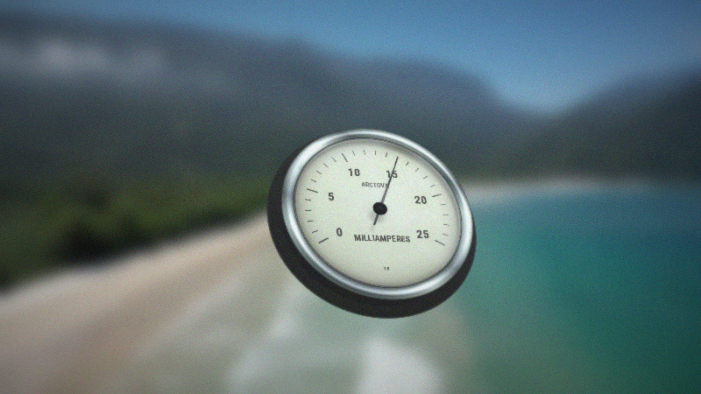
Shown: 15 (mA)
